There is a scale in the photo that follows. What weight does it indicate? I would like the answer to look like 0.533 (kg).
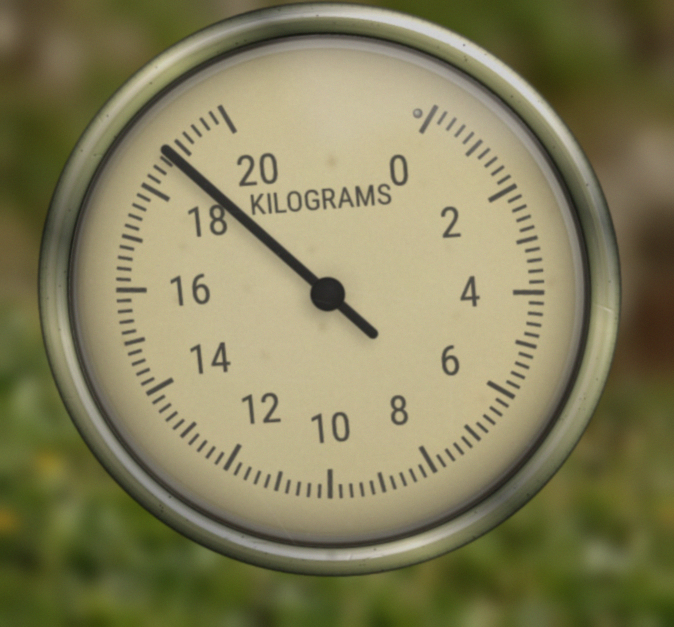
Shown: 18.8 (kg)
